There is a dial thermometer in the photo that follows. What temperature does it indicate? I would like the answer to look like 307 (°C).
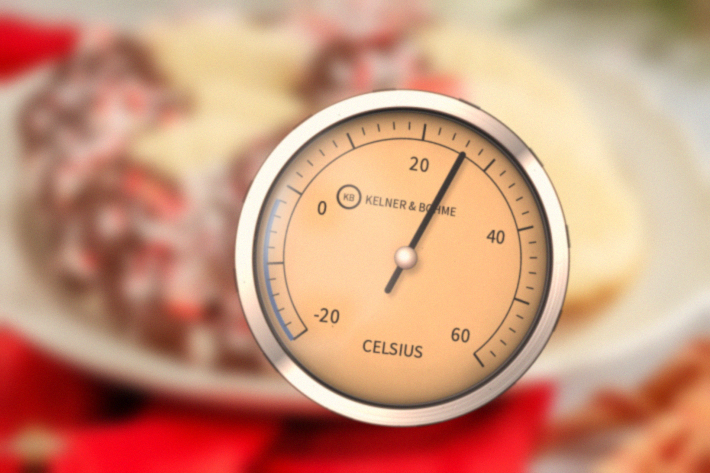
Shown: 26 (°C)
